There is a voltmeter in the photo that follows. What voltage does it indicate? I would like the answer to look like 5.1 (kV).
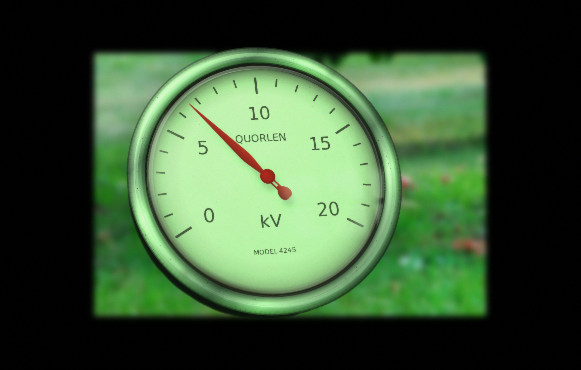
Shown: 6.5 (kV)
